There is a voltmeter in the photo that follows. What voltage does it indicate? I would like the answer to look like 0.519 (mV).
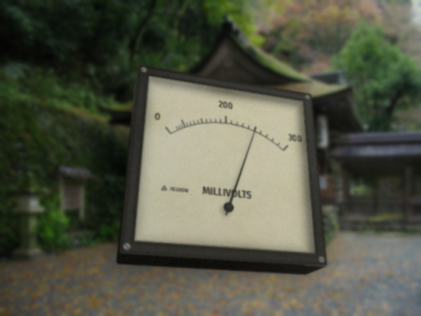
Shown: 250 (mV)
